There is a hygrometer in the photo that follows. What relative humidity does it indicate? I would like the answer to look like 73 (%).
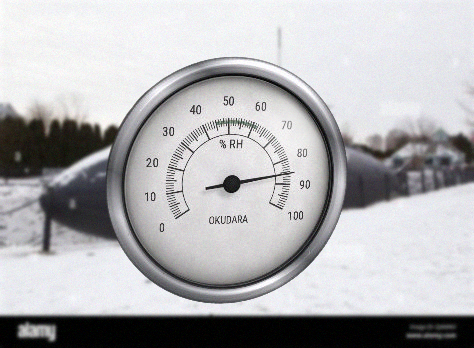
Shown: 85 (%)
